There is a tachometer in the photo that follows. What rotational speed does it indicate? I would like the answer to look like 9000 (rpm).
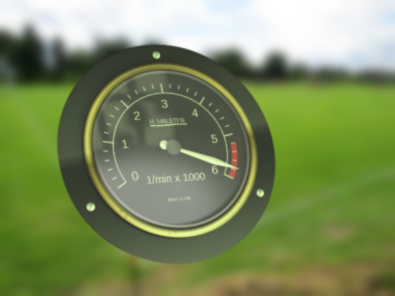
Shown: 5800 (rpm)
